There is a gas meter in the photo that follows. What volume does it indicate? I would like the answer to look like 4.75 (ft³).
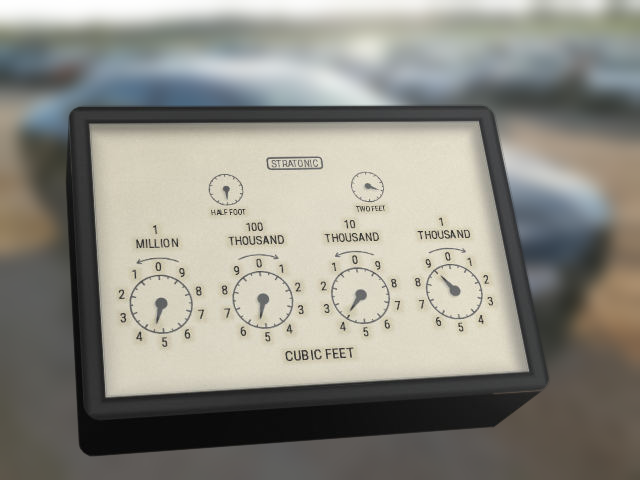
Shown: 453900 (ft³)
